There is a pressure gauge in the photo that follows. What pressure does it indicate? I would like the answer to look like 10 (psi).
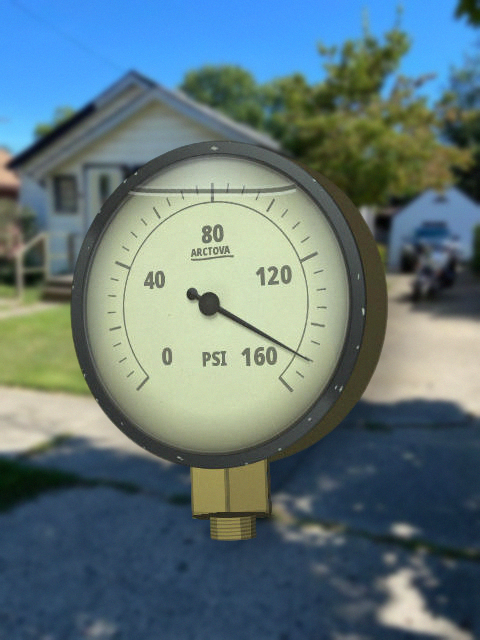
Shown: 150 (psi)
